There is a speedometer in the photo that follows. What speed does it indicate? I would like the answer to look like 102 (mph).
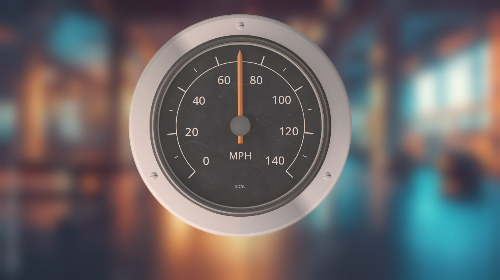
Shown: 70 (mph)
